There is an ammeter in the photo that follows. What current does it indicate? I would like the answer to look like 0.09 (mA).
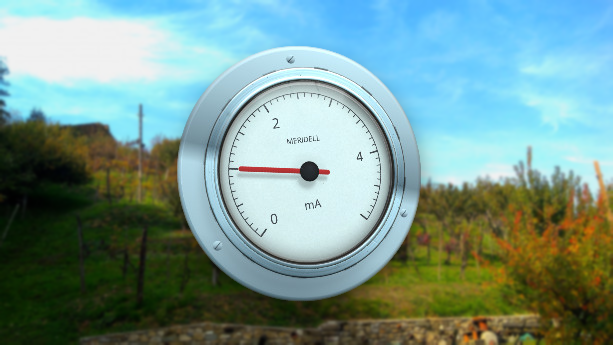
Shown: 1 (mA)
